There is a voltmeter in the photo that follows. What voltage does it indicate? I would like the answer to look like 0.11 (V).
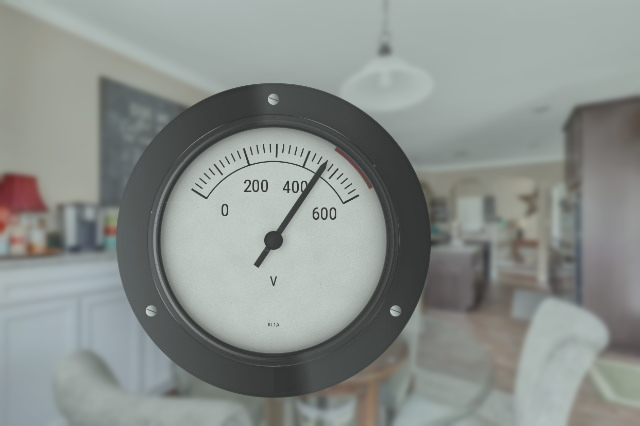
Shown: 460 (V)
